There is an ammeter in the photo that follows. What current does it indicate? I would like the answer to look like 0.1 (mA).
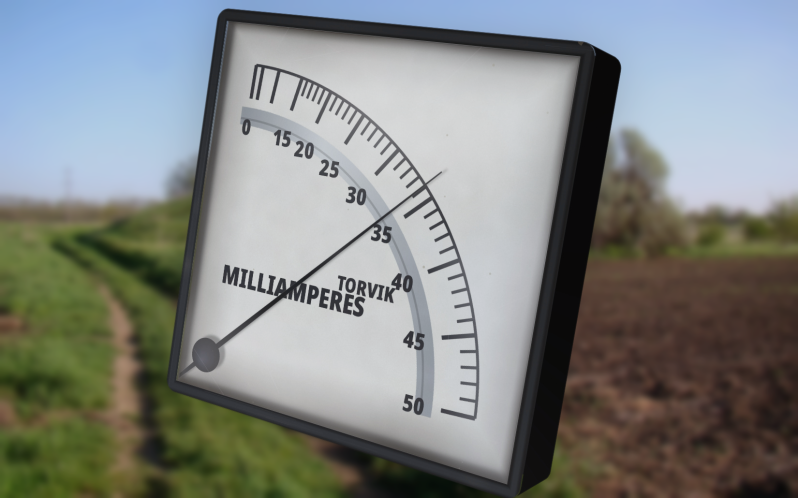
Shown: 34 (mA)
